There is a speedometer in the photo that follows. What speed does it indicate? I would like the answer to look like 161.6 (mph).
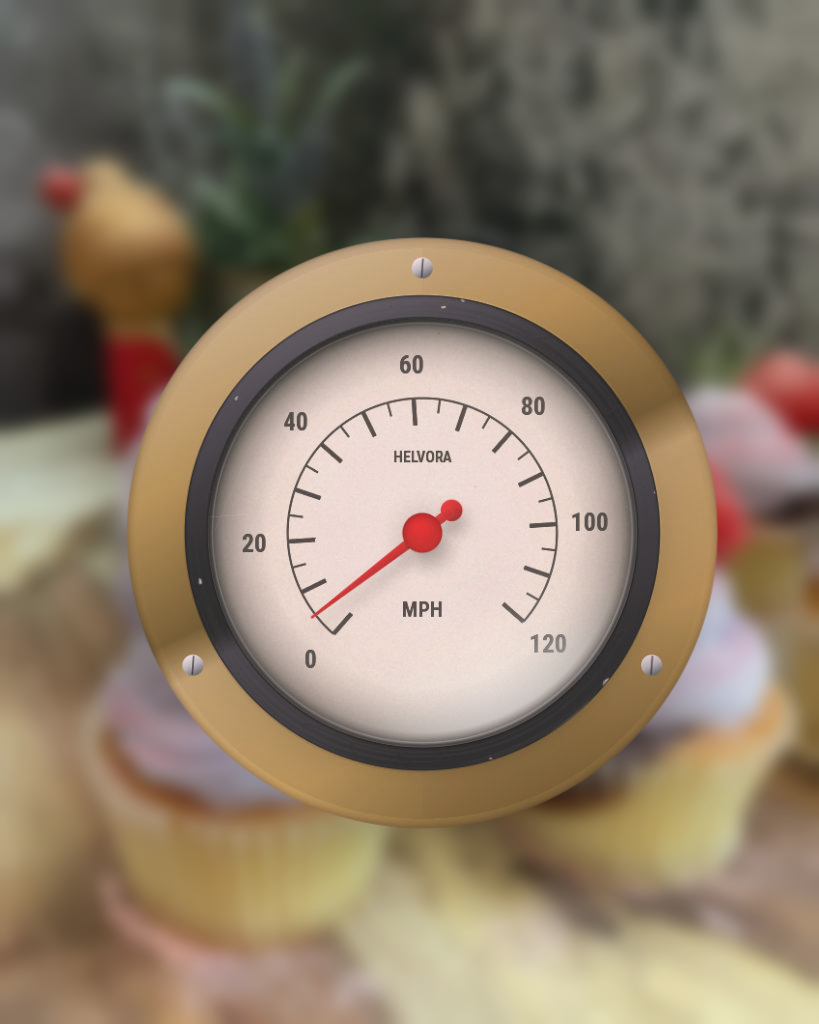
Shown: 5 (mph)
